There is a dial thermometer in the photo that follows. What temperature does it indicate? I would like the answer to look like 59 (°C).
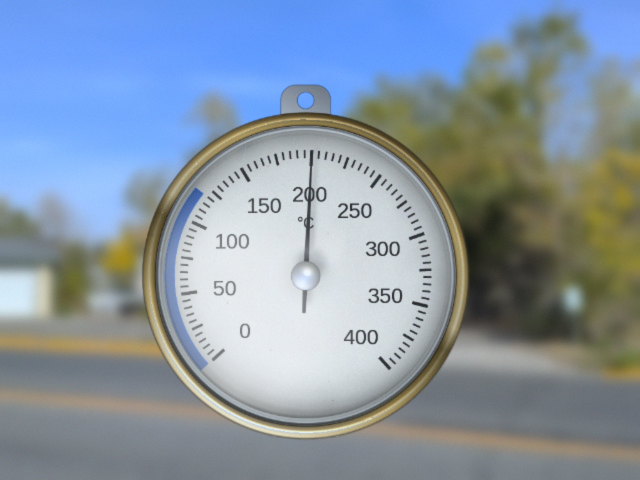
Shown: 200 (°C)
